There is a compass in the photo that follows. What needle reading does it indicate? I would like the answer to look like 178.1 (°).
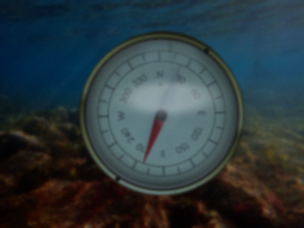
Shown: 202.5 (°)
